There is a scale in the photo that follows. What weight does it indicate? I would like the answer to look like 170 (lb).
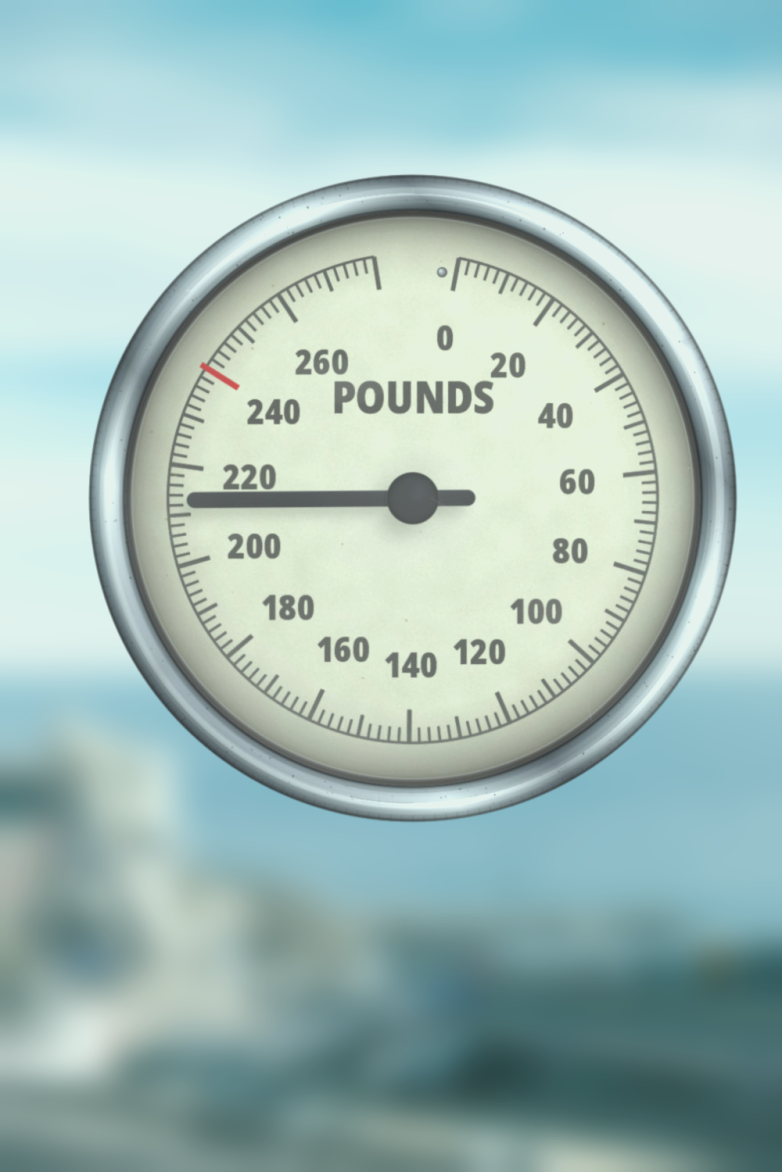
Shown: 213 (lb)
